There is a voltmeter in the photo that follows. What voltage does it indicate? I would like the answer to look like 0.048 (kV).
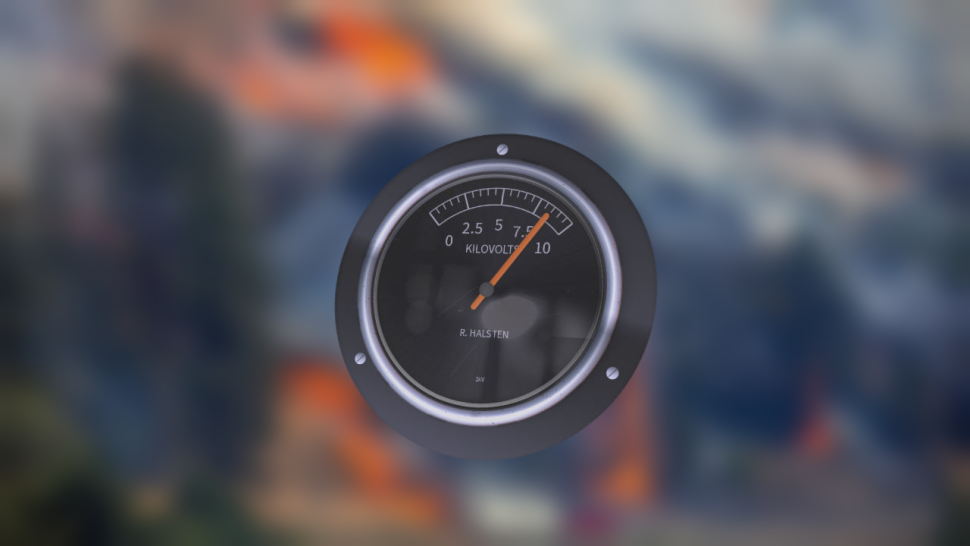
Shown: 8.5 (kV)
